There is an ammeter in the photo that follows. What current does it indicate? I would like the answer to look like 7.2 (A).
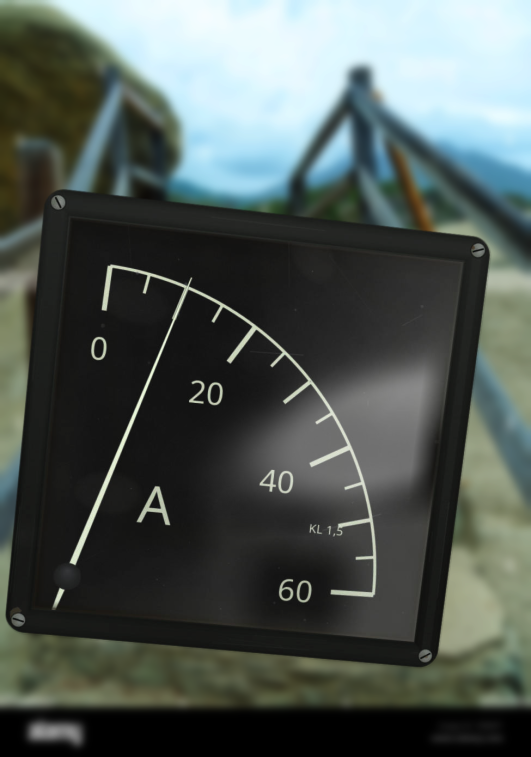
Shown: 10 (A)
